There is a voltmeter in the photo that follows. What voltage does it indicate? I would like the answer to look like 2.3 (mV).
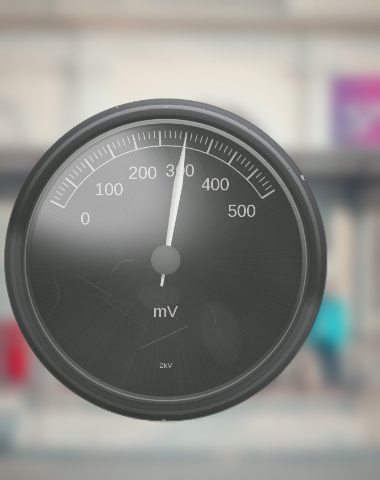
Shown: 300 (mV)
